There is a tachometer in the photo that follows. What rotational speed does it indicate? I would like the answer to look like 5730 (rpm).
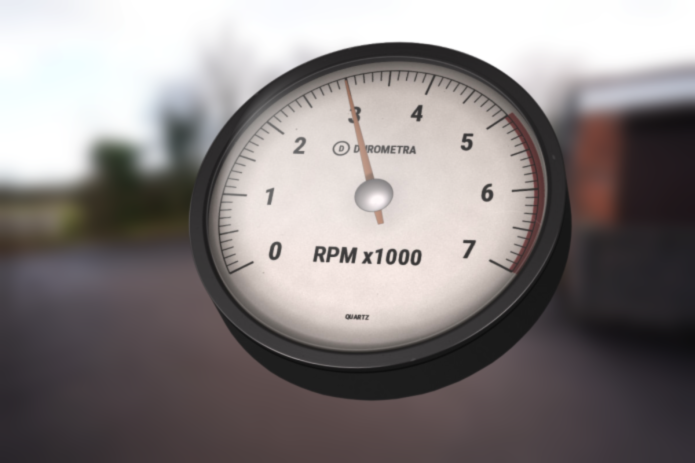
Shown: 3000 (rpm)
